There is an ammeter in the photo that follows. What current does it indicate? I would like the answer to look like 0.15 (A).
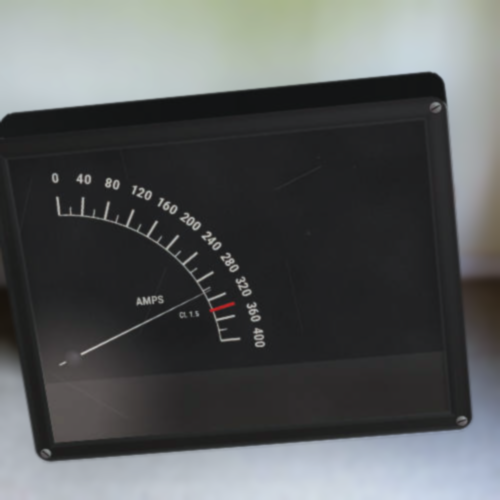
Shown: 300 (A)
